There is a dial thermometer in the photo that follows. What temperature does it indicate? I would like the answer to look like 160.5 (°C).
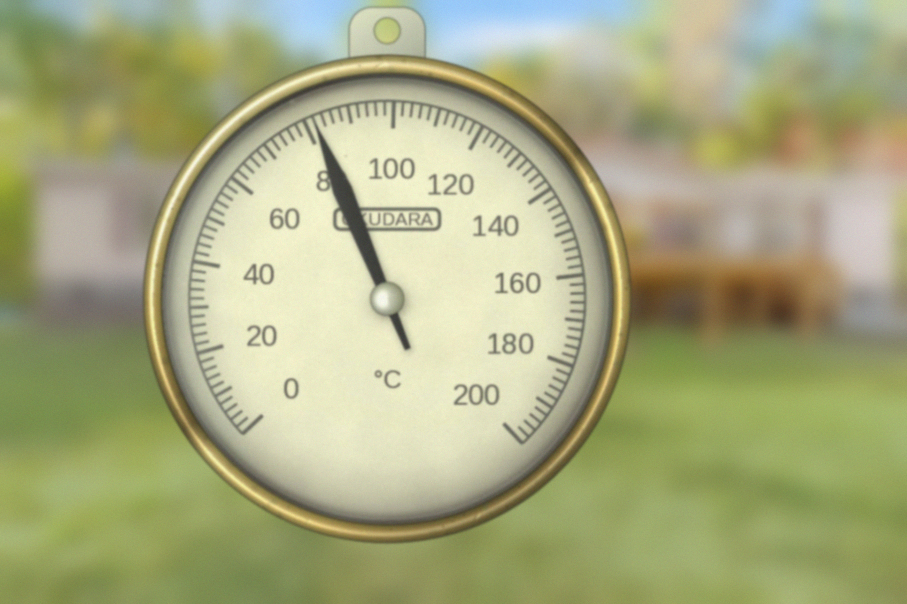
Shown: 82 (°C)
